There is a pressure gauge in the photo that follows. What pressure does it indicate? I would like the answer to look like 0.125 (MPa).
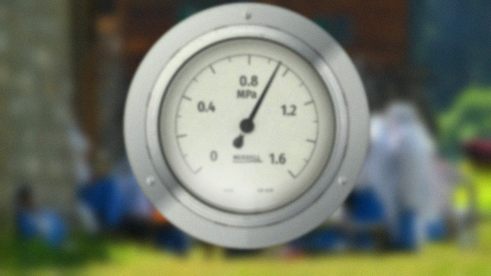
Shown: 0.95 (MPa)
